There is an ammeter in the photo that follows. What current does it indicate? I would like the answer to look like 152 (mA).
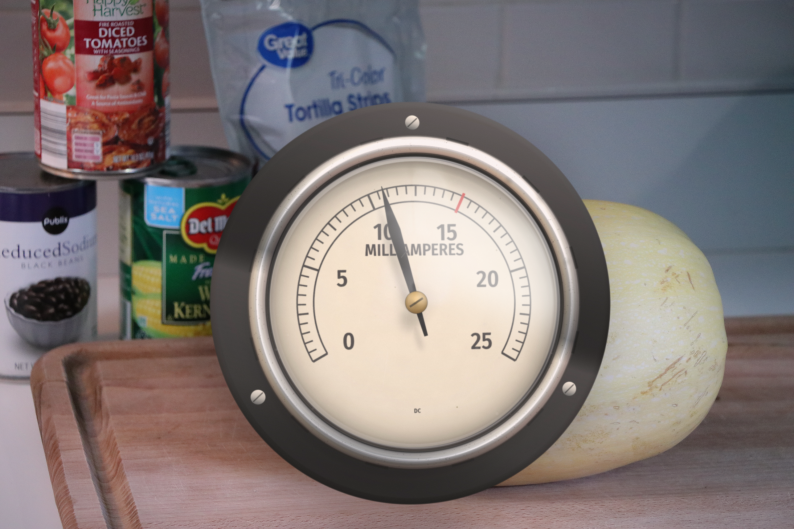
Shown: 10.75 (mA)
